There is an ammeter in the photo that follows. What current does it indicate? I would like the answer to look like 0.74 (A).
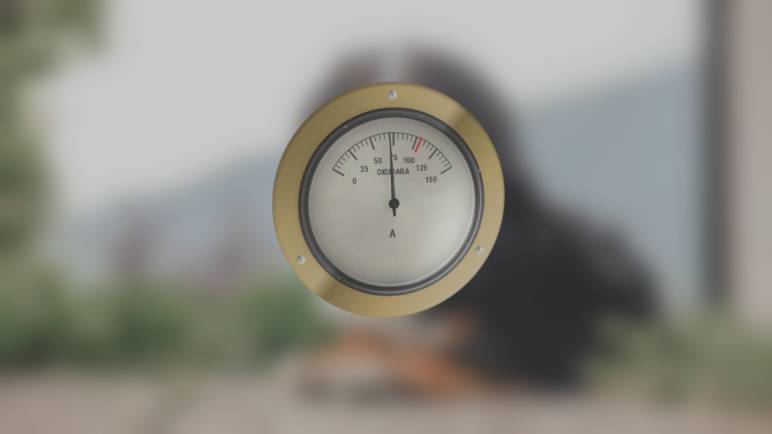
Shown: 70 (A)
